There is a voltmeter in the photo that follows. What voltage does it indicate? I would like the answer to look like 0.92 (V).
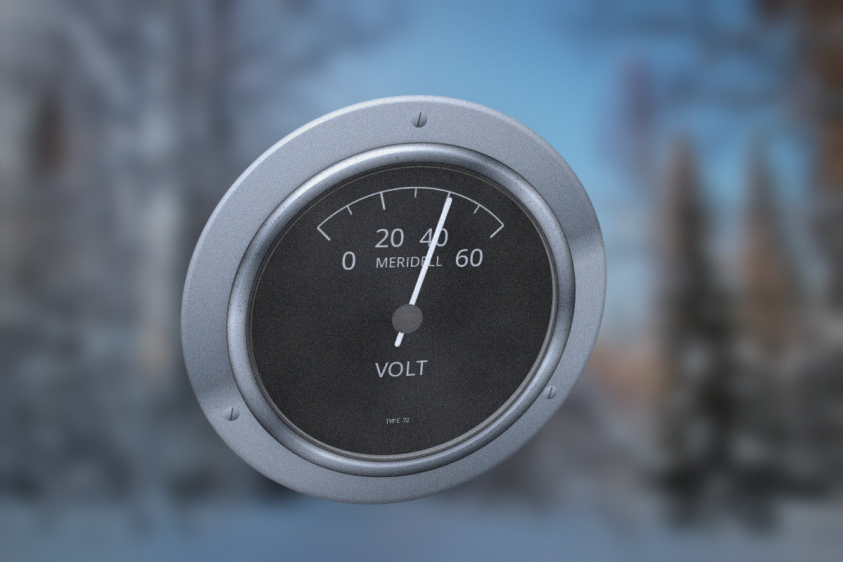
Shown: 40 (V)
